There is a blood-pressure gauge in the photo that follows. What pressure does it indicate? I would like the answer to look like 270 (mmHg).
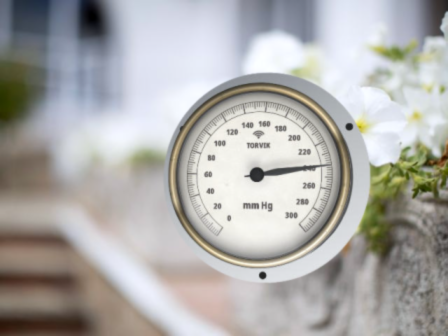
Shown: 240 (mmHg)
